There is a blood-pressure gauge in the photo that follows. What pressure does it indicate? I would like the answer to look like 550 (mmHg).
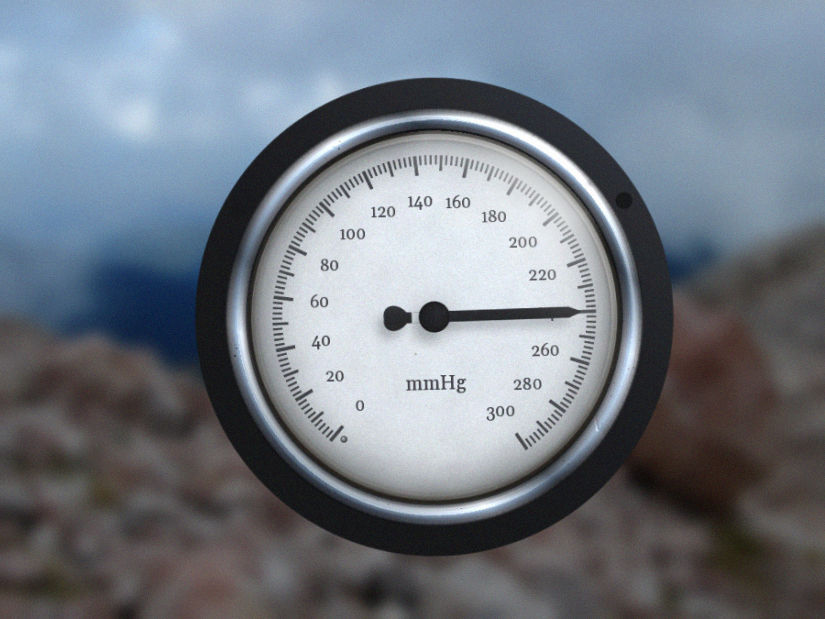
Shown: 240 (mmHg)
